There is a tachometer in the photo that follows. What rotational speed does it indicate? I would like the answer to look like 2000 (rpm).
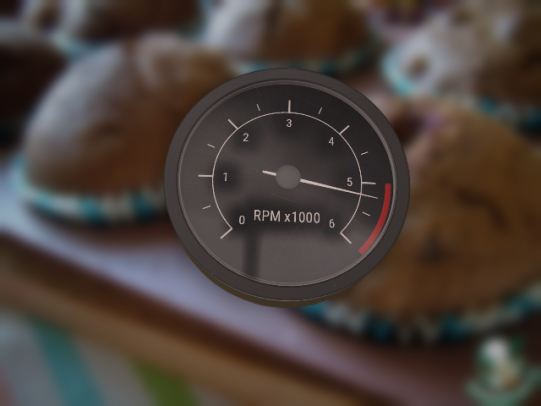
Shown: 5250 (rpm)
